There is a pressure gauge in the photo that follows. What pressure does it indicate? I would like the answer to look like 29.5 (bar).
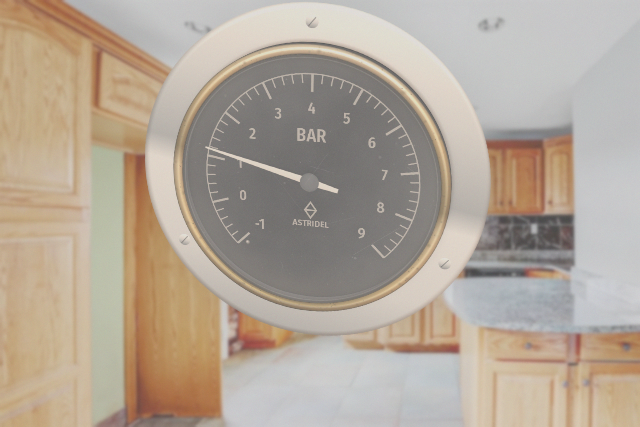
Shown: 1.2 (bar)
